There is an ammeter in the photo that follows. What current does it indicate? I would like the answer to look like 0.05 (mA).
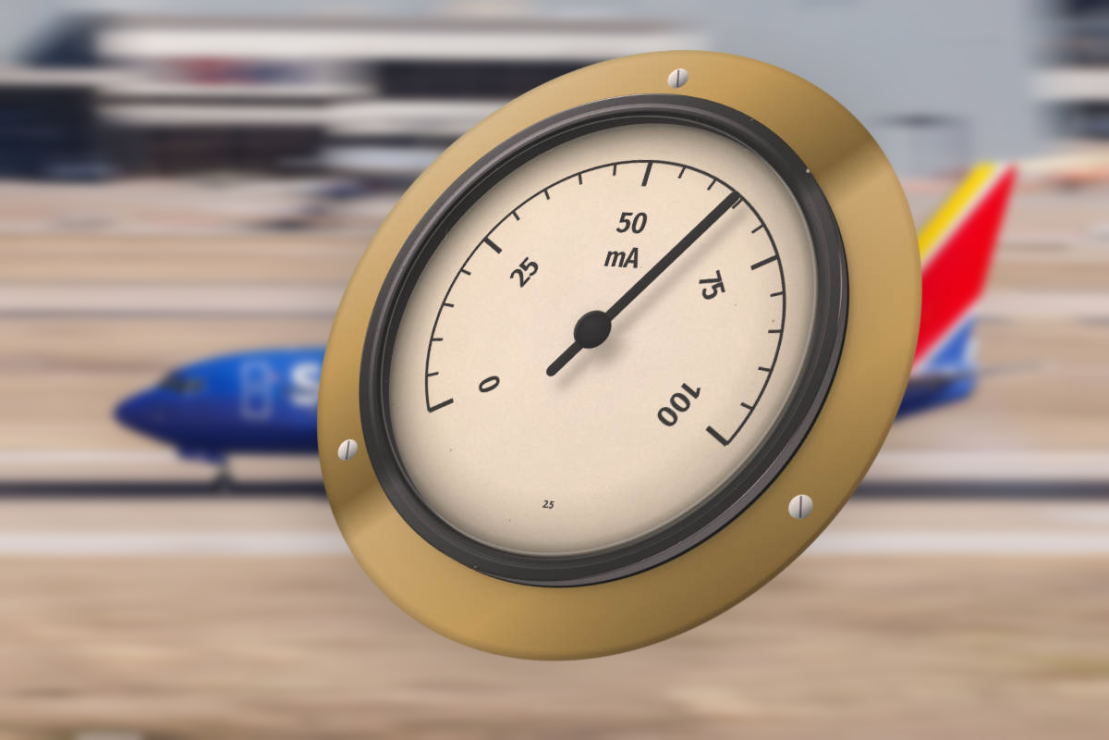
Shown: 65 (mA)
